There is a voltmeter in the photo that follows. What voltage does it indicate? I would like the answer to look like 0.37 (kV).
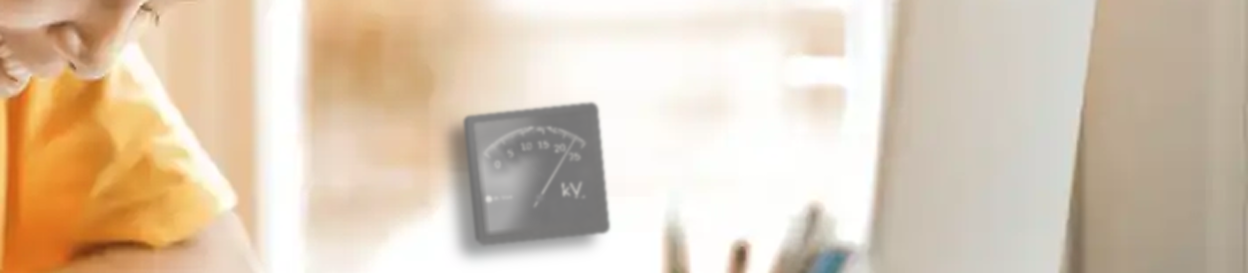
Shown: 22.5 (kV)
